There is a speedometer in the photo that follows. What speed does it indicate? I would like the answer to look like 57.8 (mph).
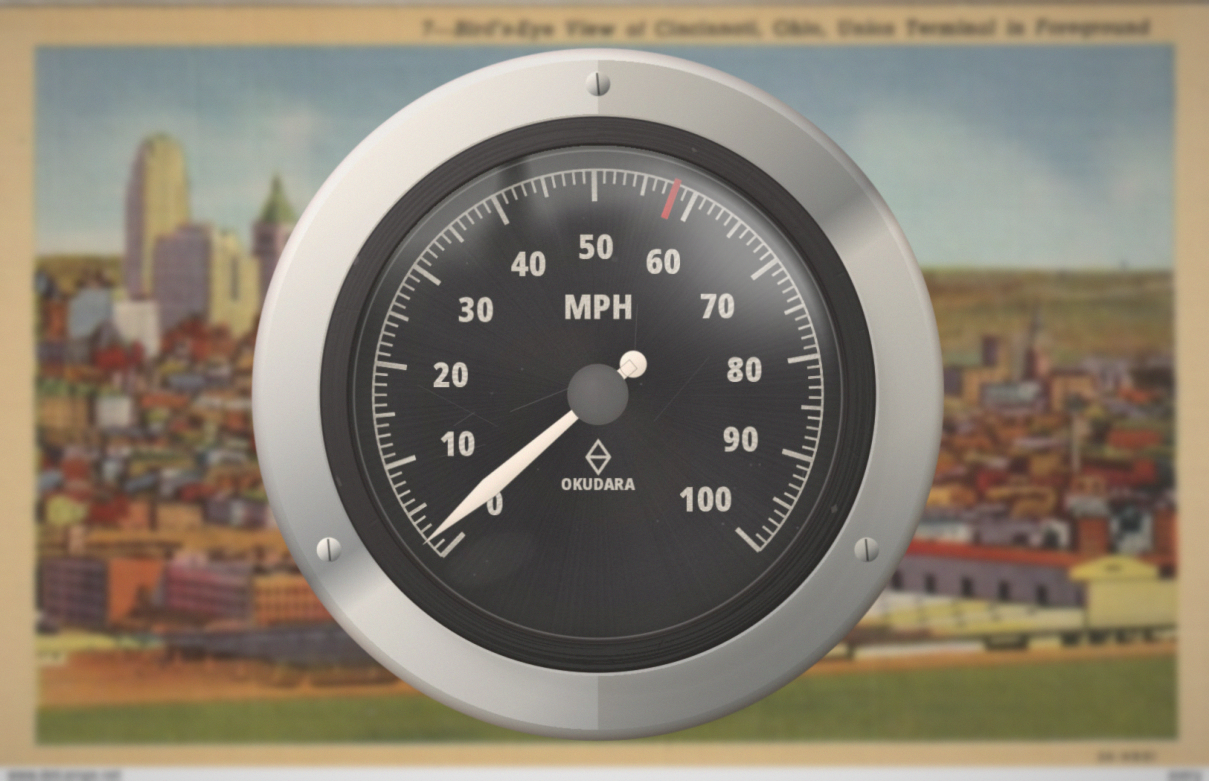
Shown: 2 (mph)
